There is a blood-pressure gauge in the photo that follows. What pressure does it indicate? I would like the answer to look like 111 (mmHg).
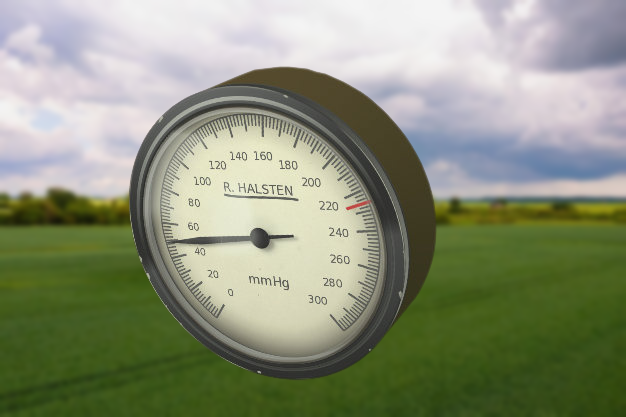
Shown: 50 (mmHg)
